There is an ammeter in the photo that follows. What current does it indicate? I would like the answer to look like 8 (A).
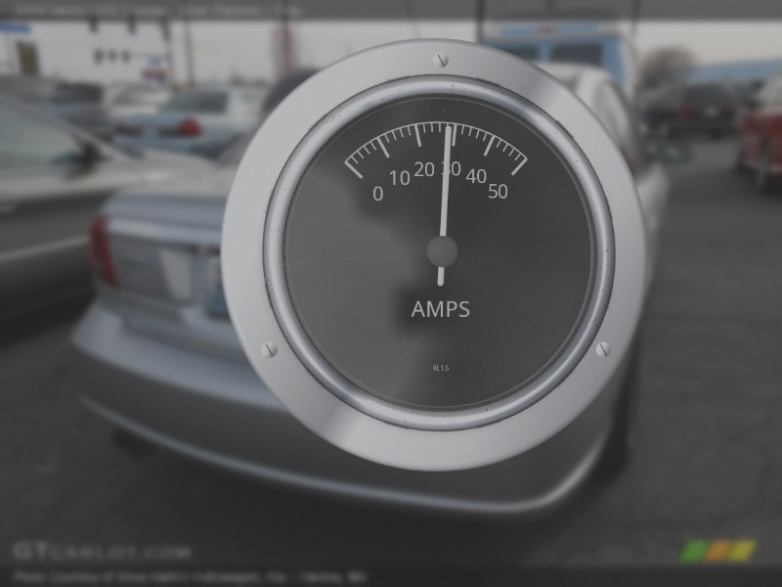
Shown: 28 (A)
